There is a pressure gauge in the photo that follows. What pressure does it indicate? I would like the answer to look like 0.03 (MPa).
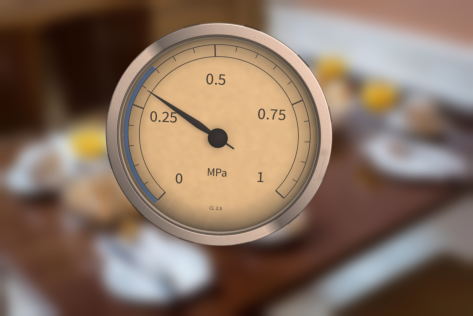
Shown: 0.3 (MPa)
